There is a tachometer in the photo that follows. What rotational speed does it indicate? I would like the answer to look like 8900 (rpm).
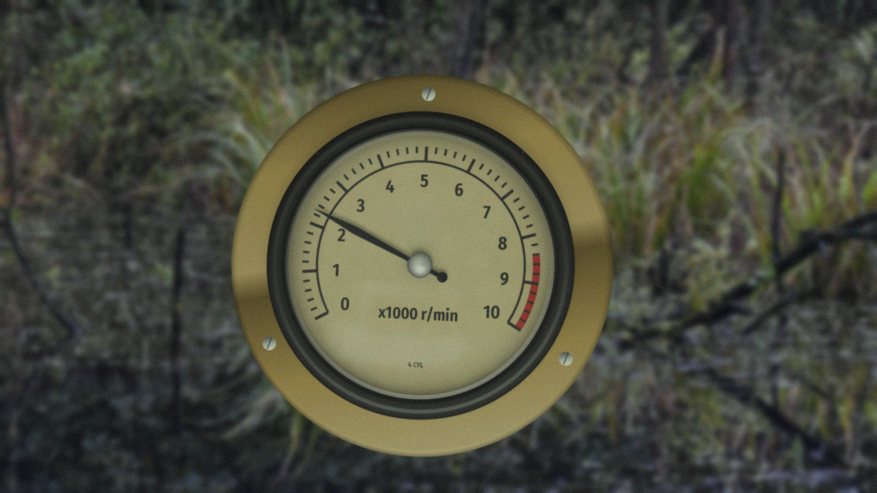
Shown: 2300 (rpm)
